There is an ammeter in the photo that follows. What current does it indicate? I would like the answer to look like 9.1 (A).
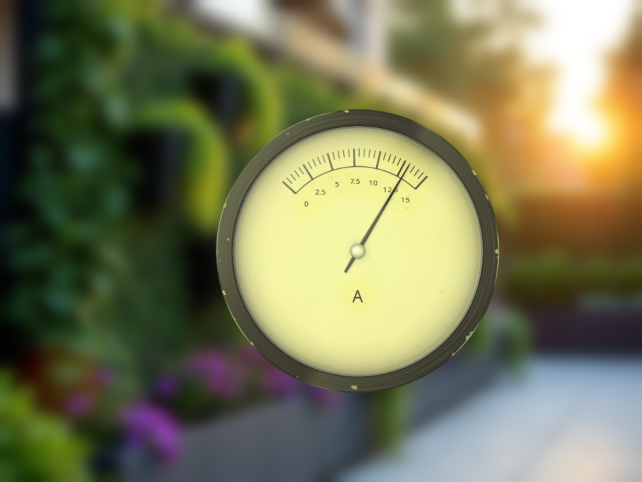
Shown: 13 (A)
